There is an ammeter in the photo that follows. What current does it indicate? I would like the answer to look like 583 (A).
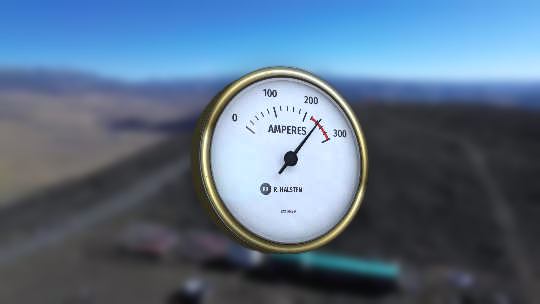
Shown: 240 (A)
